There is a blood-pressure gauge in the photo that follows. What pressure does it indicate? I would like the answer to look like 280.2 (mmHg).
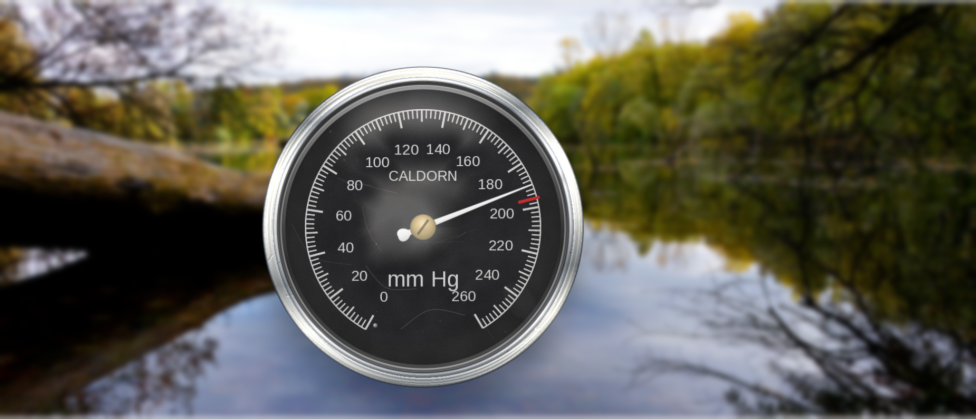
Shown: 190 (mmHg)
